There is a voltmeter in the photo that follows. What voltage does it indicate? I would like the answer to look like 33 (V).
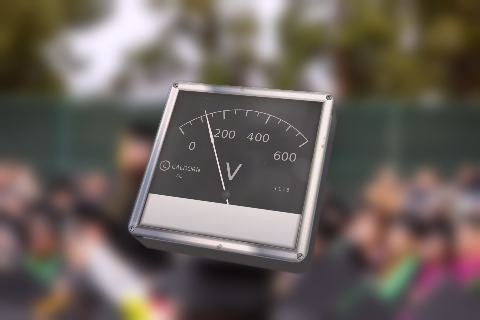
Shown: 125 (V)
